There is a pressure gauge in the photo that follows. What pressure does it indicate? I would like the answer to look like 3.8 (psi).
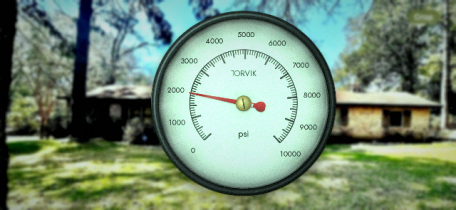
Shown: 2000 (psi)
